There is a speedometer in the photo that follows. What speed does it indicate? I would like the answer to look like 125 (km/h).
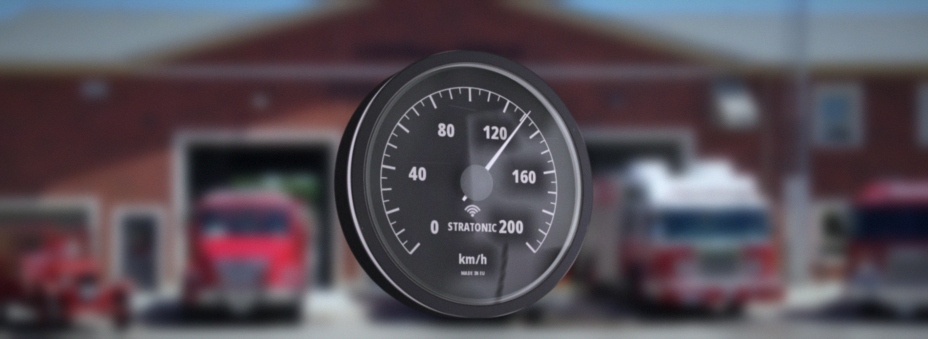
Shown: 130 (km/h)
